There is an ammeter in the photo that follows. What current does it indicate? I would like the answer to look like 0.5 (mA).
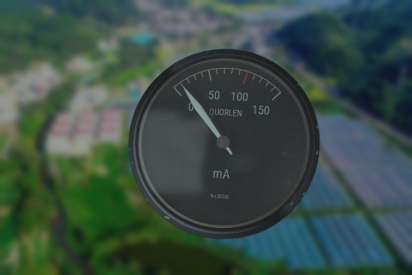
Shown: 10 (mA)
